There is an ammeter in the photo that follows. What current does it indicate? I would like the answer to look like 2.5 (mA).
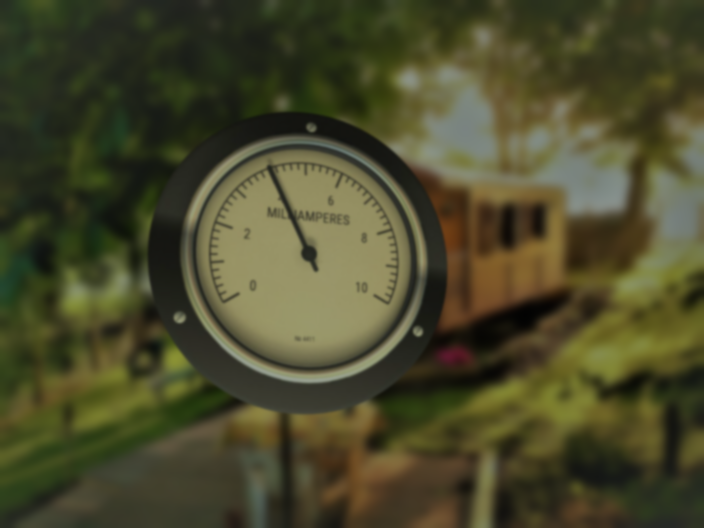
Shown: 4 (mA)
